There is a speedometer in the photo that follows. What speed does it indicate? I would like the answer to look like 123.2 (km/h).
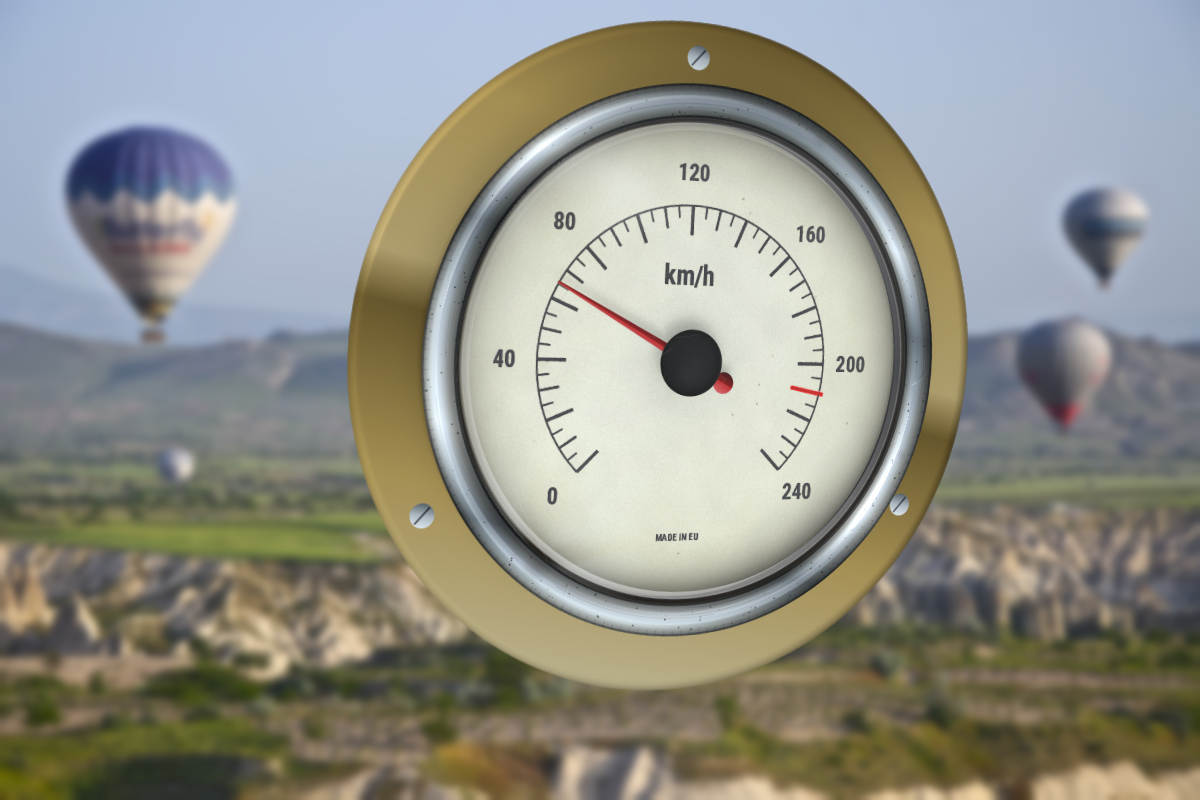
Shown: 65 (km/h)
